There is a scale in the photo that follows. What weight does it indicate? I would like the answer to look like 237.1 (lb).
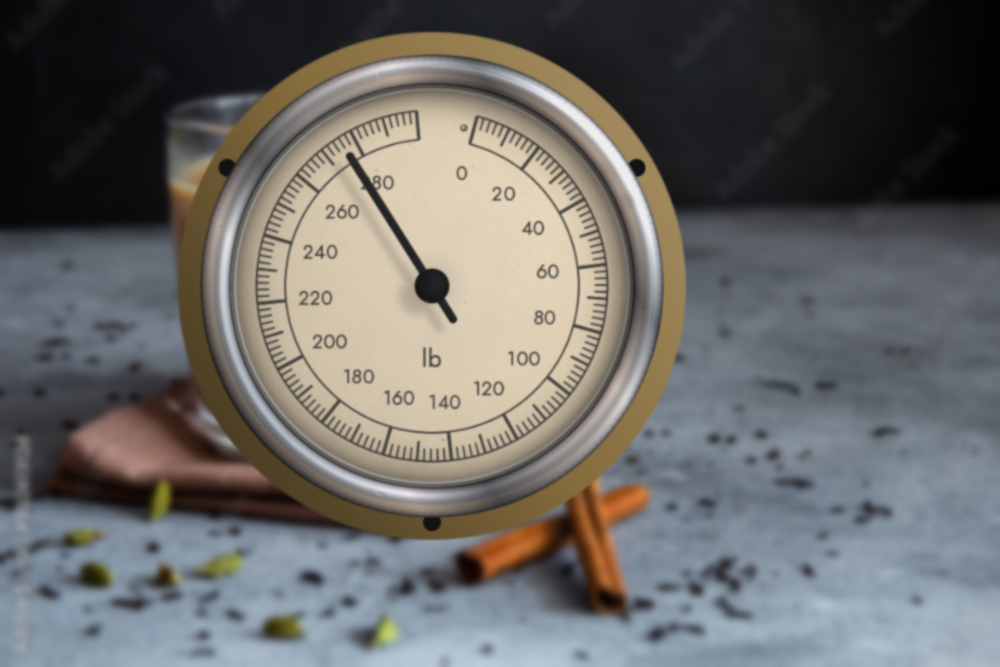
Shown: 276 (lb)
